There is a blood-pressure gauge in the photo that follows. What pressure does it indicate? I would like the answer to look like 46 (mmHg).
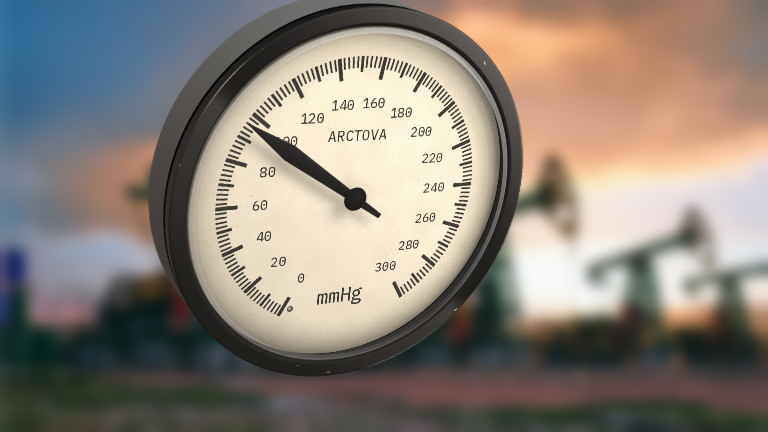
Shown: 96 (mmHg)
